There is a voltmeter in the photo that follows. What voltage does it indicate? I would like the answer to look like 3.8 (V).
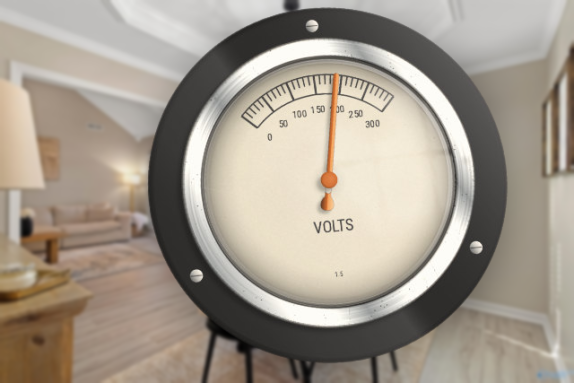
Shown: 190 (V)
